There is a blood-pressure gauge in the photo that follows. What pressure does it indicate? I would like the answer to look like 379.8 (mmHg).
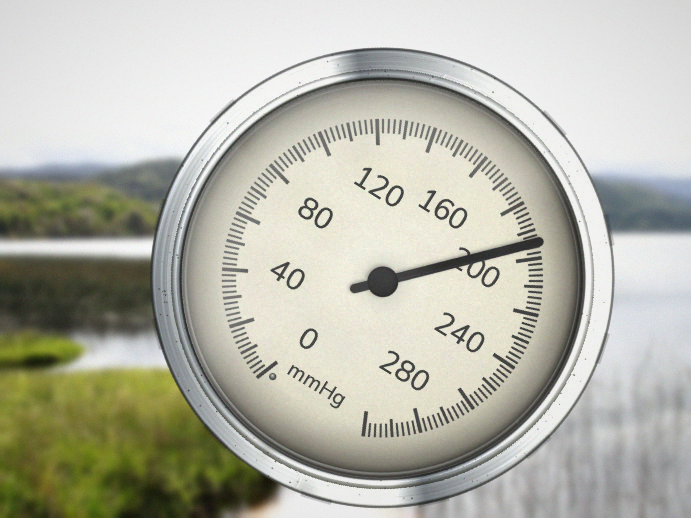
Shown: 194 (mmHg)
